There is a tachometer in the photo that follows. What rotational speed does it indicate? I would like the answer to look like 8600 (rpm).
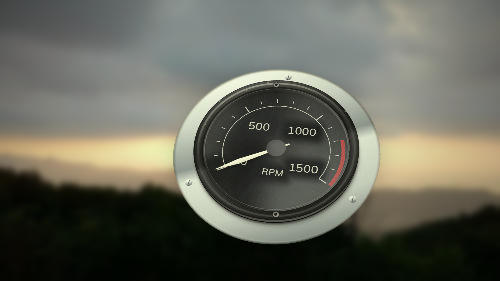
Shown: 0 (rpm)
